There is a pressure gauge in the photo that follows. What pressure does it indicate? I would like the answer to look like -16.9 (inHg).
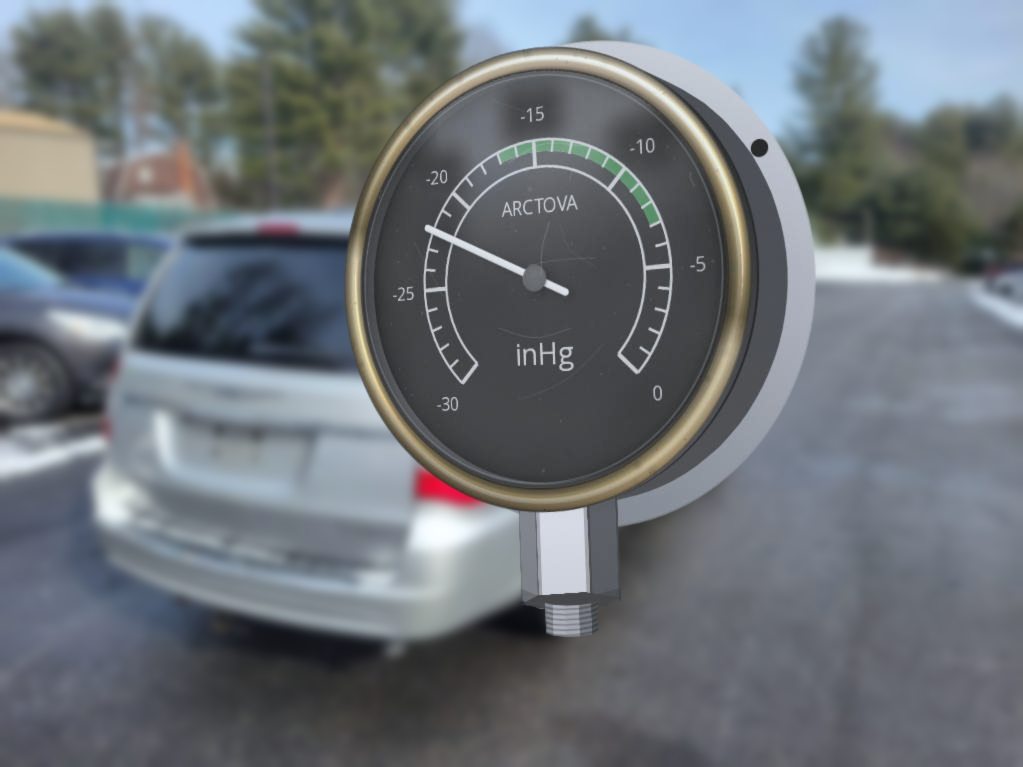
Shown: -22 (inHg)
